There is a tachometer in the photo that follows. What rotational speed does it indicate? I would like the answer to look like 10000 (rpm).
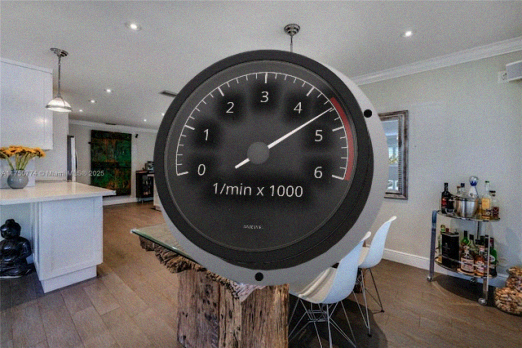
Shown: 4600 (rpm)
